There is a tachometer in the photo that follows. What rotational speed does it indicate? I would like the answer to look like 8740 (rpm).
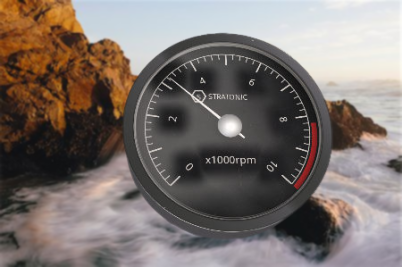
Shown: 3200 (rpm)
